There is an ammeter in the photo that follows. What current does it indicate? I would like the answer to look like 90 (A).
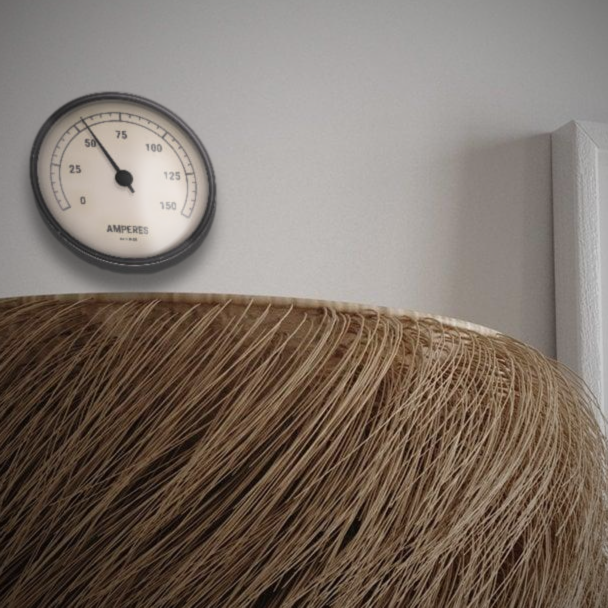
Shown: 55 (A)
